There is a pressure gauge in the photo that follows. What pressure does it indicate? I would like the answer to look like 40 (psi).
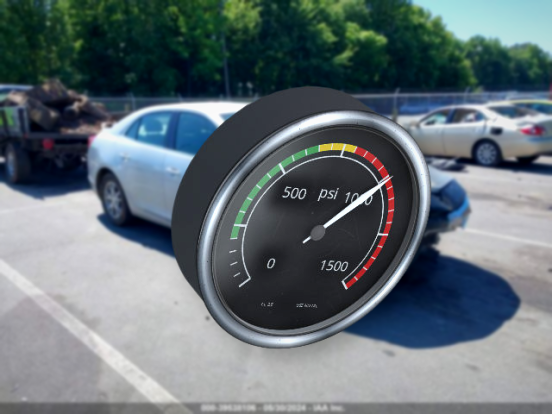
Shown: 1000 (psi)
